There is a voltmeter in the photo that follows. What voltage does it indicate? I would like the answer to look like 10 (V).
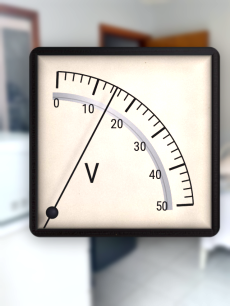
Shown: 15 (V)
